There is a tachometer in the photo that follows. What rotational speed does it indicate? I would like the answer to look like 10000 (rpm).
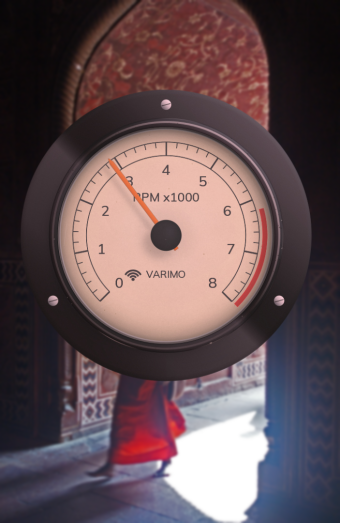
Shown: 2900 (rpm)
